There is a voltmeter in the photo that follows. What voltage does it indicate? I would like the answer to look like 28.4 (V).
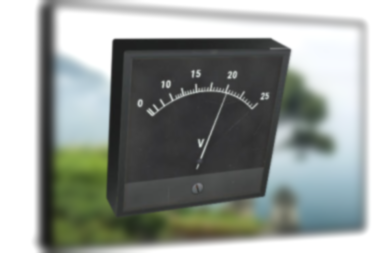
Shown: 20 (V)
